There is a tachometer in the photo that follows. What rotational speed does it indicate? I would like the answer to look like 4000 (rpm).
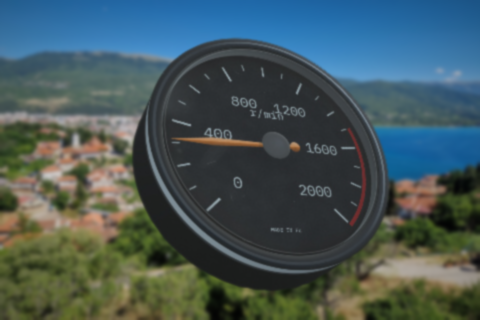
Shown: 300 (rpm)
